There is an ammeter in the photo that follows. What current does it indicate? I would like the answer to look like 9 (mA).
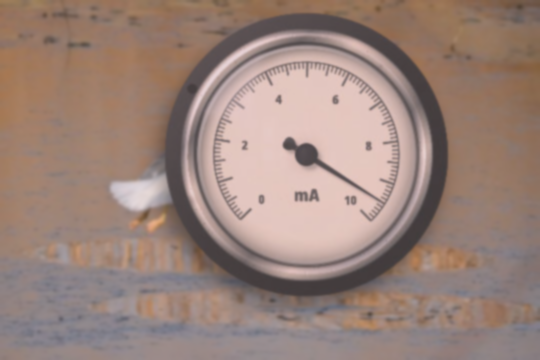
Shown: 9.5 (mA)
